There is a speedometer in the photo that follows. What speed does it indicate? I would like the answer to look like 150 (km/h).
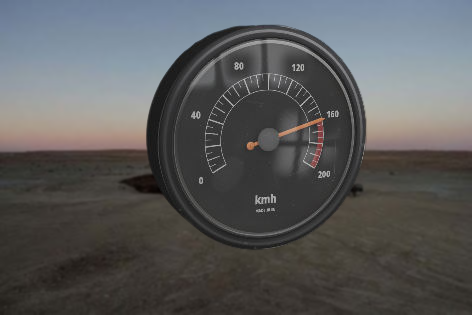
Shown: 160 (km/h)
